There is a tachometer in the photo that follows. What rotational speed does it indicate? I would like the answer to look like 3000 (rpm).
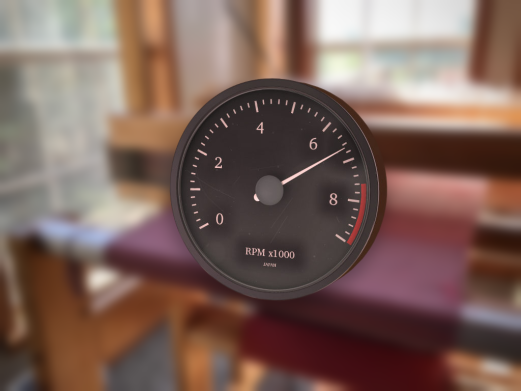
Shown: 6700 (rpm)
